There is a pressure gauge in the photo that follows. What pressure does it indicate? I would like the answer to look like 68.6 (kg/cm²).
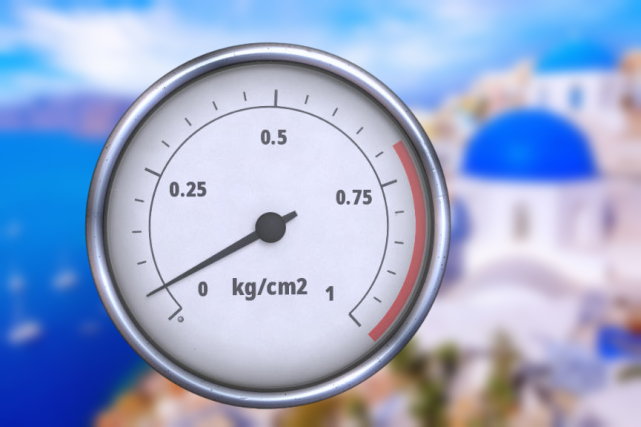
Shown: 0.05 (kg/cm²)
